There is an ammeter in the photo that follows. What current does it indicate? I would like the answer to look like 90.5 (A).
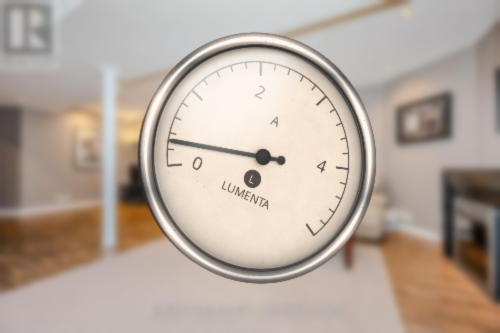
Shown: 0.3 (A)
